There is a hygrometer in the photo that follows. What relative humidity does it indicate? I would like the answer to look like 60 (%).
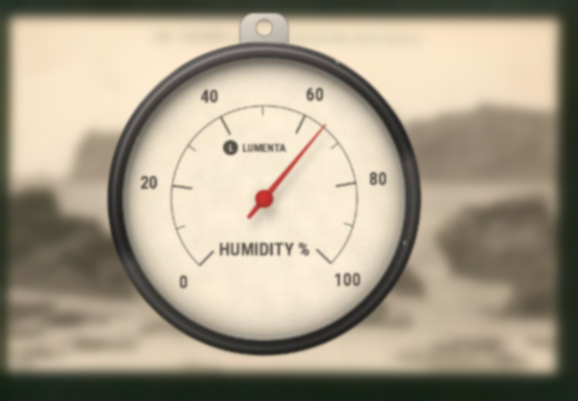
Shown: 65 (%)
